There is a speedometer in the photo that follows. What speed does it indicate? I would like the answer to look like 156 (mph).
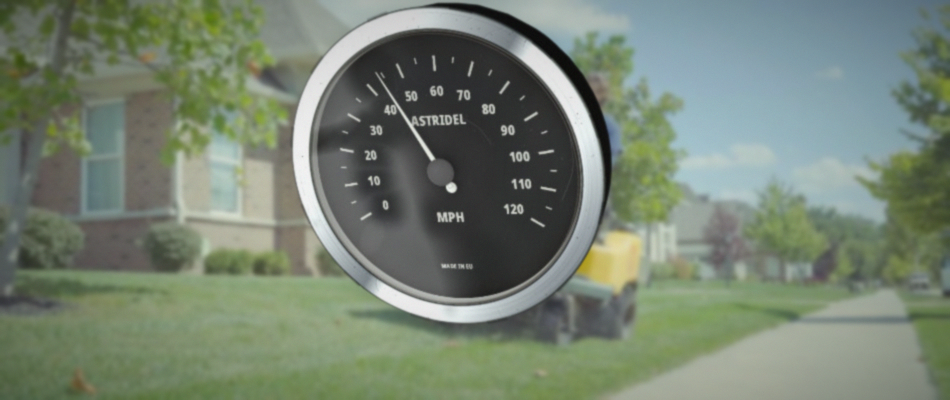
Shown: 45 (mph)
